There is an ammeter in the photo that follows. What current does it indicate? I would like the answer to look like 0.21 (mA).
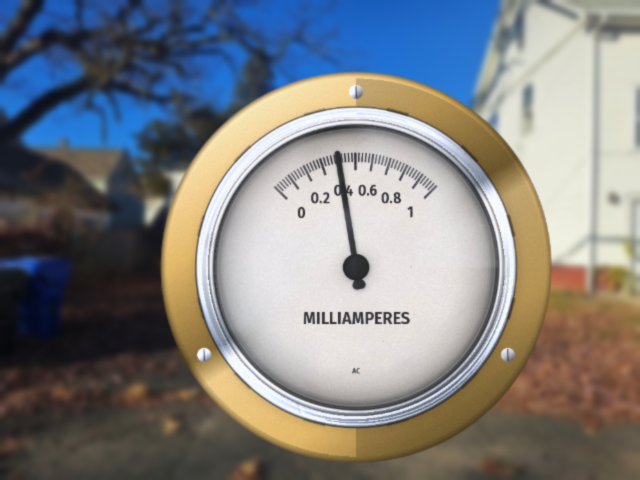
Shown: 0.4 (mA)
